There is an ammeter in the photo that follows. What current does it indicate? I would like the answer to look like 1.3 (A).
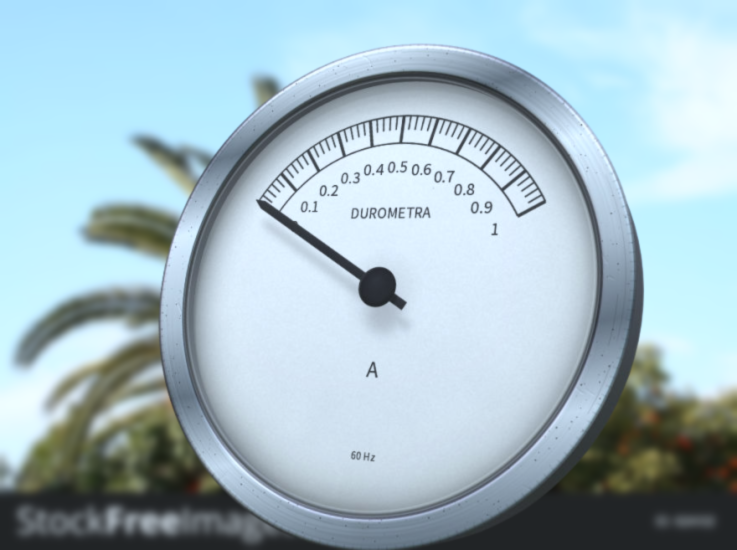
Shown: 0 (A)
